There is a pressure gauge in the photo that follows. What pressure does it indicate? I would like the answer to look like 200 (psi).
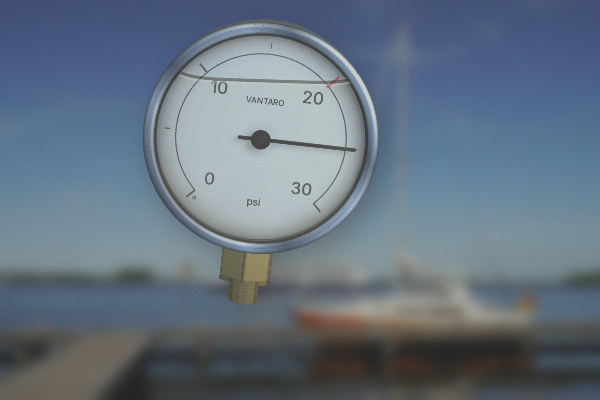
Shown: 25 (psi)
